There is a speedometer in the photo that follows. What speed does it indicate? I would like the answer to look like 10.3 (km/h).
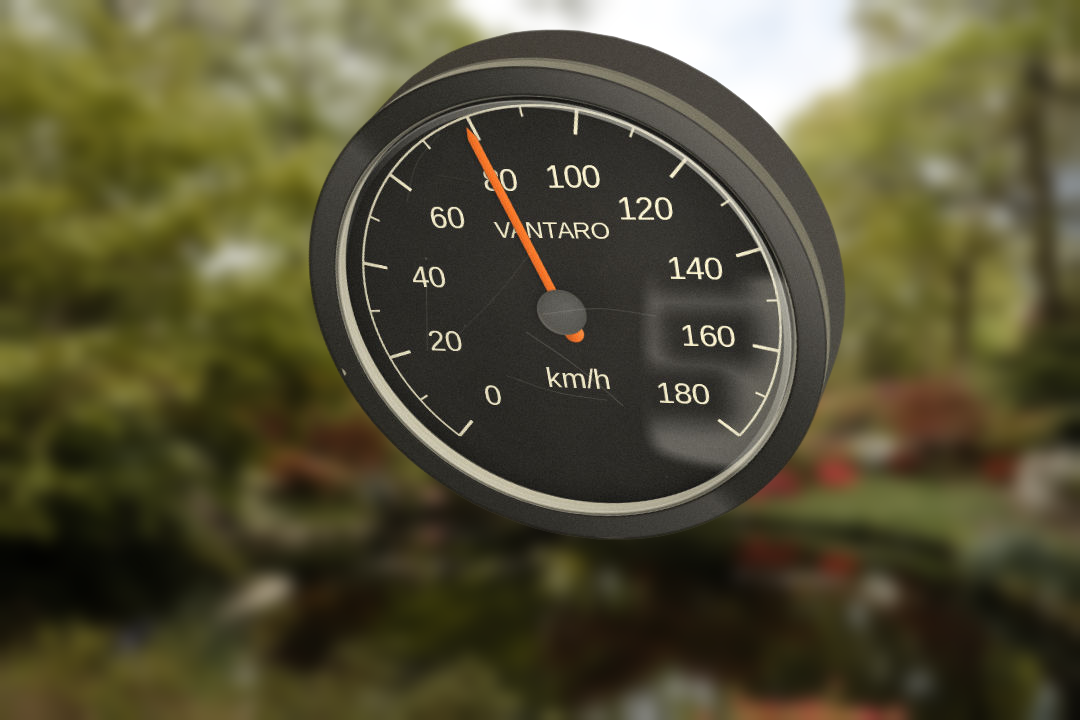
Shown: 80 (km/h)
